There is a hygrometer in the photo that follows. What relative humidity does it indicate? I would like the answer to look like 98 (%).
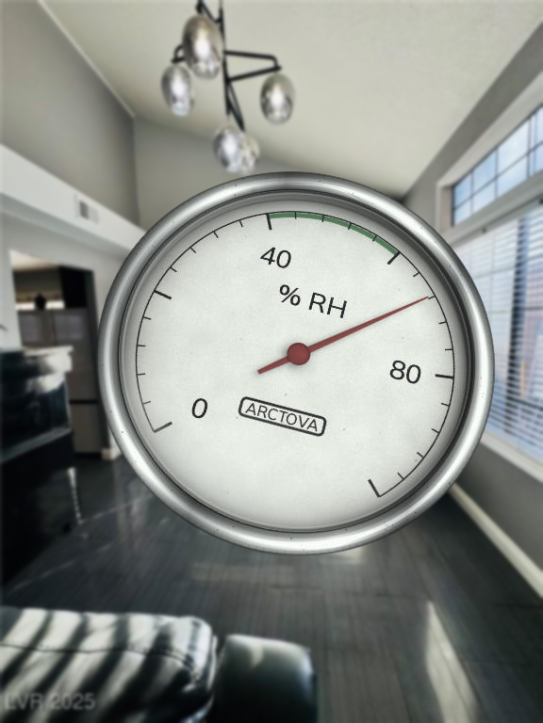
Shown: 68 (%)
